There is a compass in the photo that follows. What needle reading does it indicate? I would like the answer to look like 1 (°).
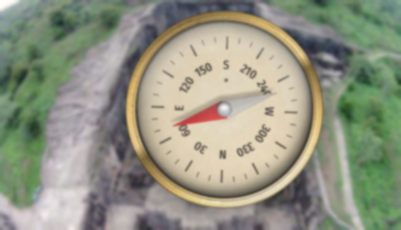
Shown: 70 (°)
